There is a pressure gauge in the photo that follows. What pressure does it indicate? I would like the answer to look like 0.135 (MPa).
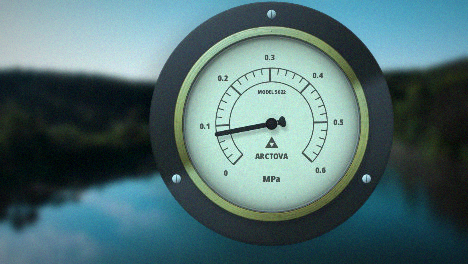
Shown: 0.08 (MPa)
